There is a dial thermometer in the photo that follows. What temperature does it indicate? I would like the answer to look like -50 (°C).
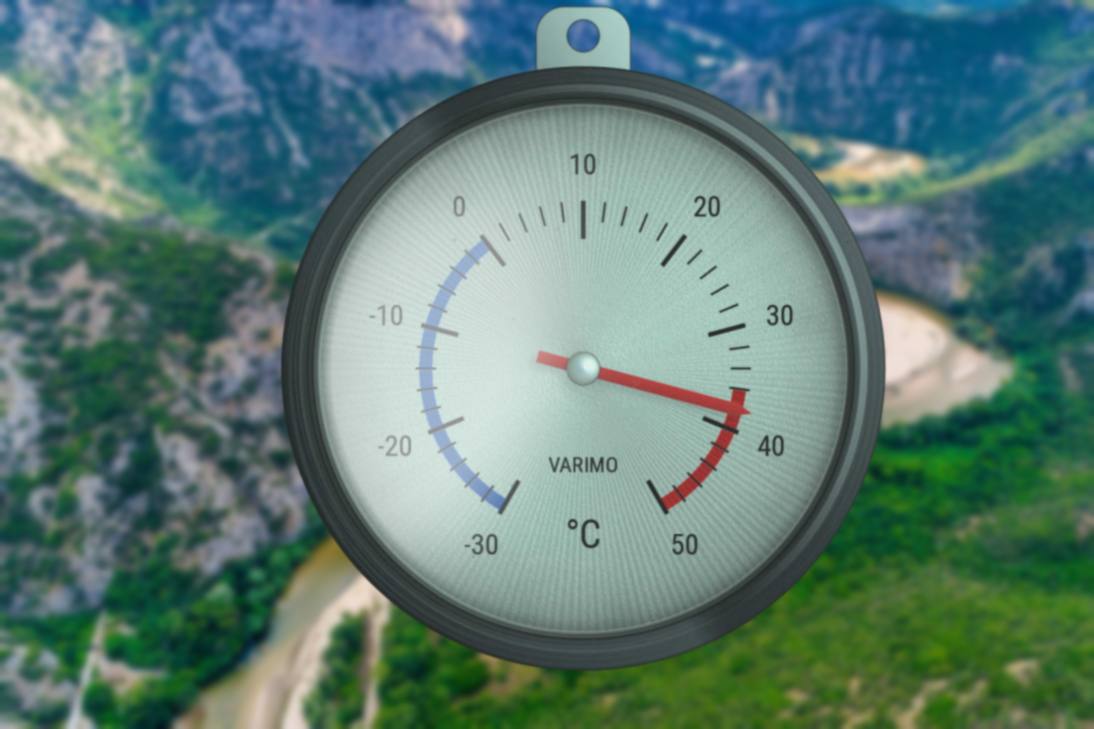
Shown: 38 (°C)
